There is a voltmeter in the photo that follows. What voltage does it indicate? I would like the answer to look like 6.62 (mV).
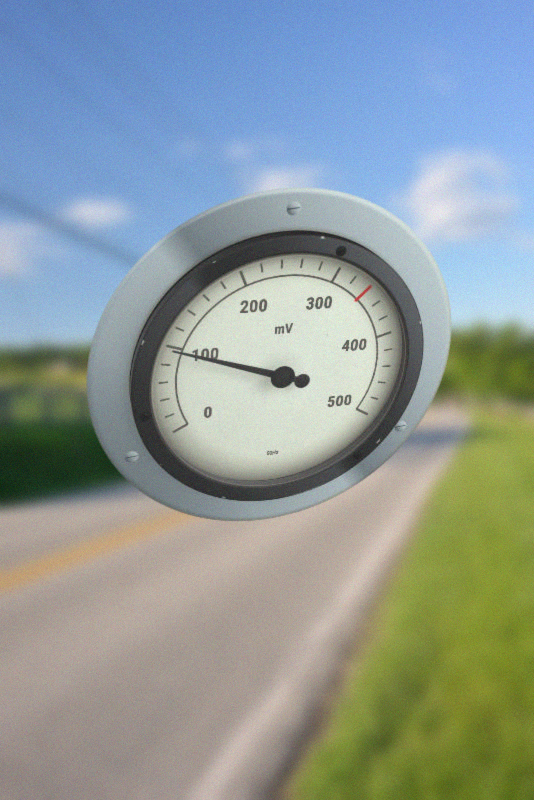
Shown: 100 (mV)
